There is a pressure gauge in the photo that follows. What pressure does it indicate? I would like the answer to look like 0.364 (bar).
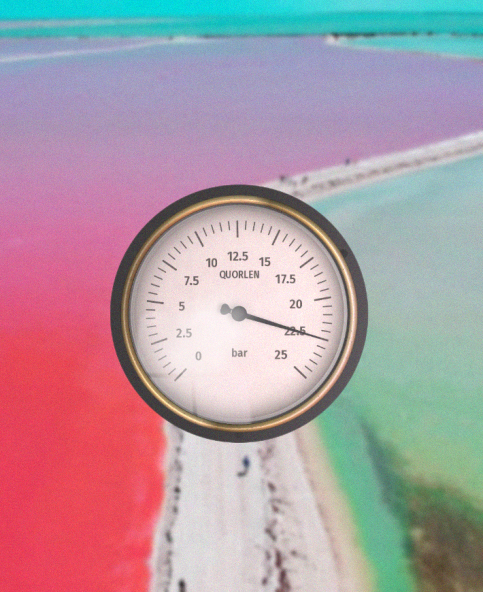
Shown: 22.5 (bar)
